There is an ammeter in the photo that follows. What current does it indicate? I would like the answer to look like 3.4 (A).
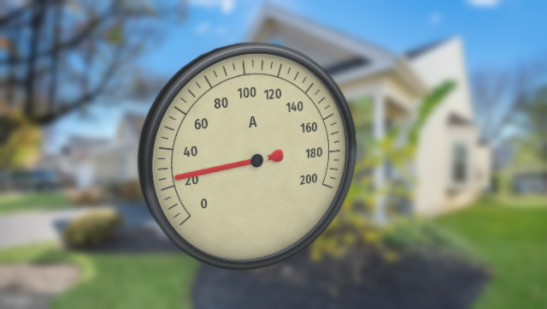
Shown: 25 (A)
